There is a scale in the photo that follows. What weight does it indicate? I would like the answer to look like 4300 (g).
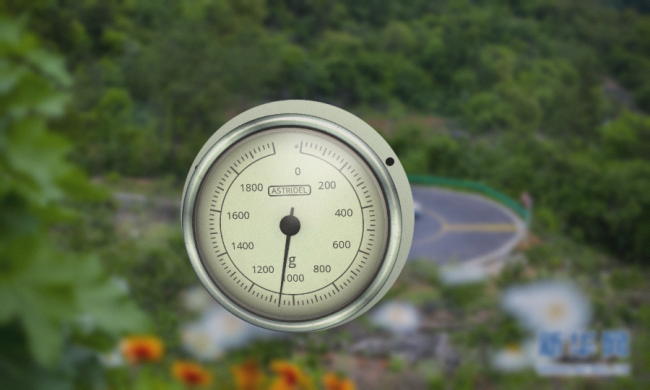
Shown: 1060 (g)
